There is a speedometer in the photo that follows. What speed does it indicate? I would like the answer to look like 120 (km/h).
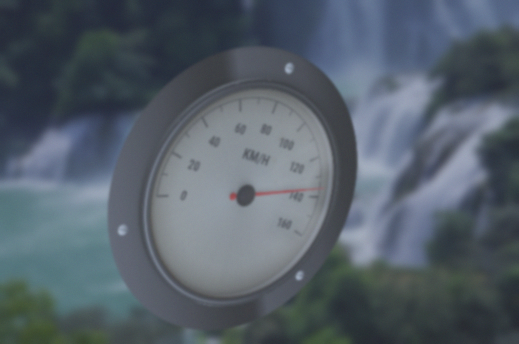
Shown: 135 (km/h)
